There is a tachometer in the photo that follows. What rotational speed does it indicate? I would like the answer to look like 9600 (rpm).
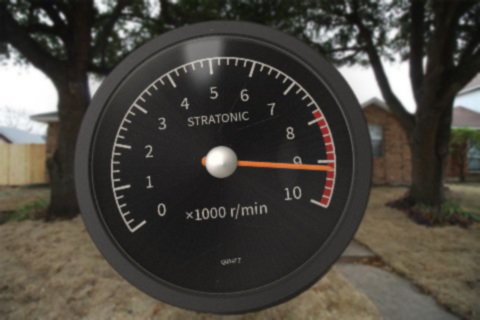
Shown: 9200 (rpm)
